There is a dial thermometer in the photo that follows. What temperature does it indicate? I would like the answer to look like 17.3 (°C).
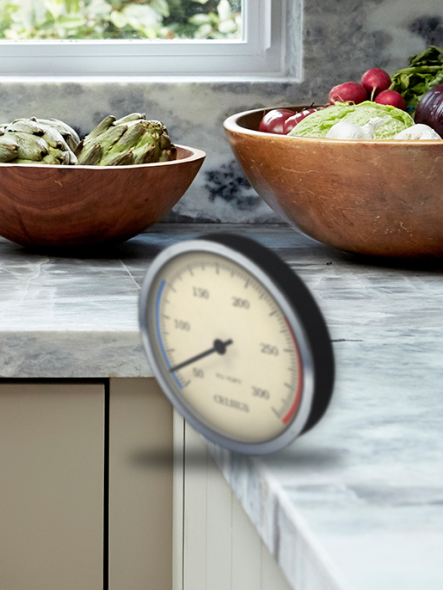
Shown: 62.5 (°C)
